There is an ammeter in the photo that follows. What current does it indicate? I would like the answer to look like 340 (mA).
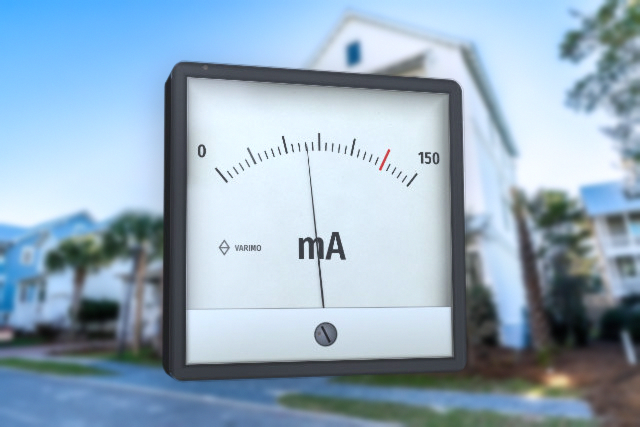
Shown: 65 (mA)
